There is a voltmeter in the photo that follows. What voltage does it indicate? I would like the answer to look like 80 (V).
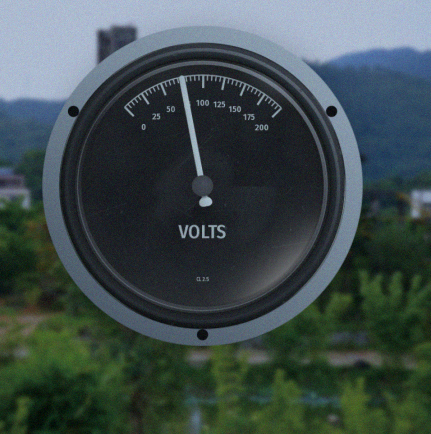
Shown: 75 (V)
